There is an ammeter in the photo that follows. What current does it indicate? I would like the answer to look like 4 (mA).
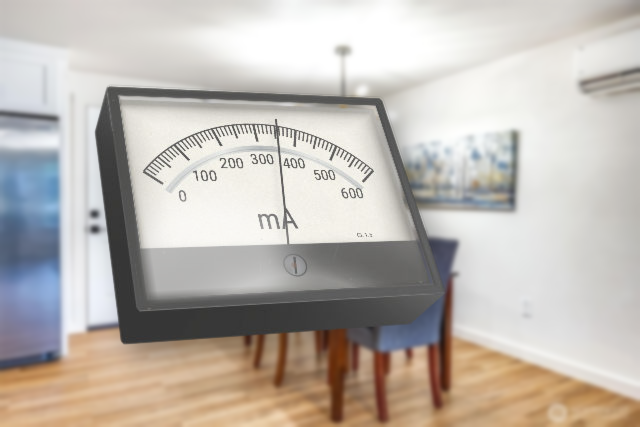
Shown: 350 (mA)
